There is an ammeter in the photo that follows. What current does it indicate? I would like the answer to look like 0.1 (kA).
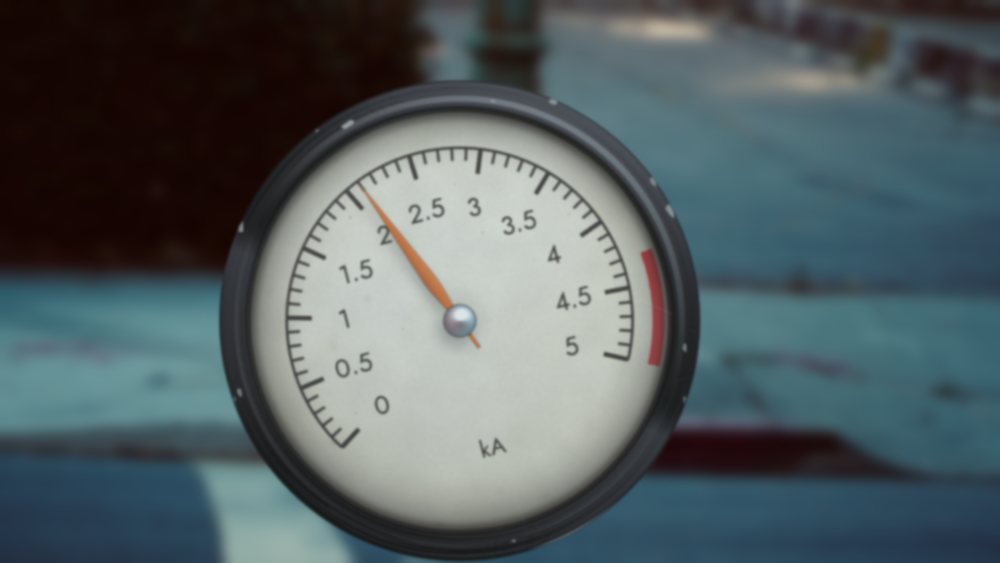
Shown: 2.1 (kA)
